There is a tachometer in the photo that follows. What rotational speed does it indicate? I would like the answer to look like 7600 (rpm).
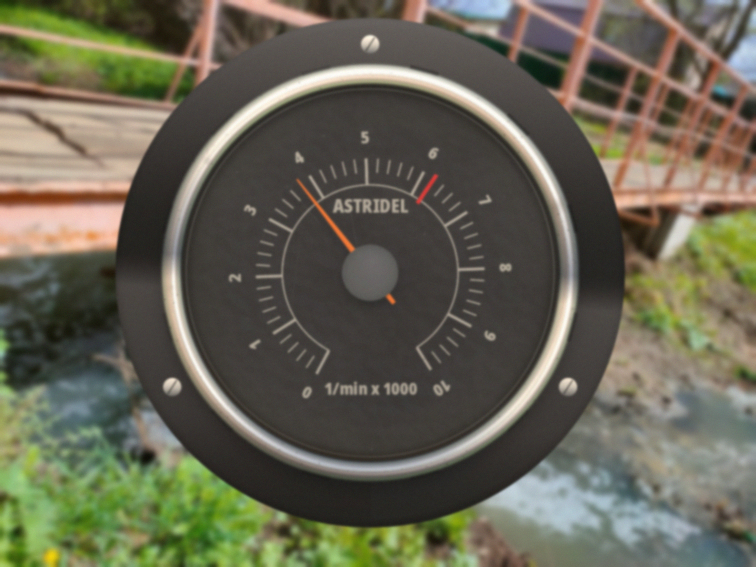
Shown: 3800 (rpm)
